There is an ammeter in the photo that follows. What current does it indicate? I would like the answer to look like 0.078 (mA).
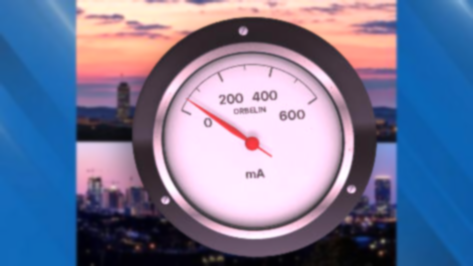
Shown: 50 (mA)
